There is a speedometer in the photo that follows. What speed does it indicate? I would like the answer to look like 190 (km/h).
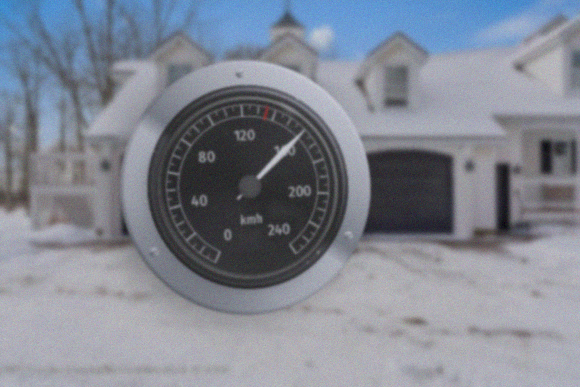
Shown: 160 (km/h)
